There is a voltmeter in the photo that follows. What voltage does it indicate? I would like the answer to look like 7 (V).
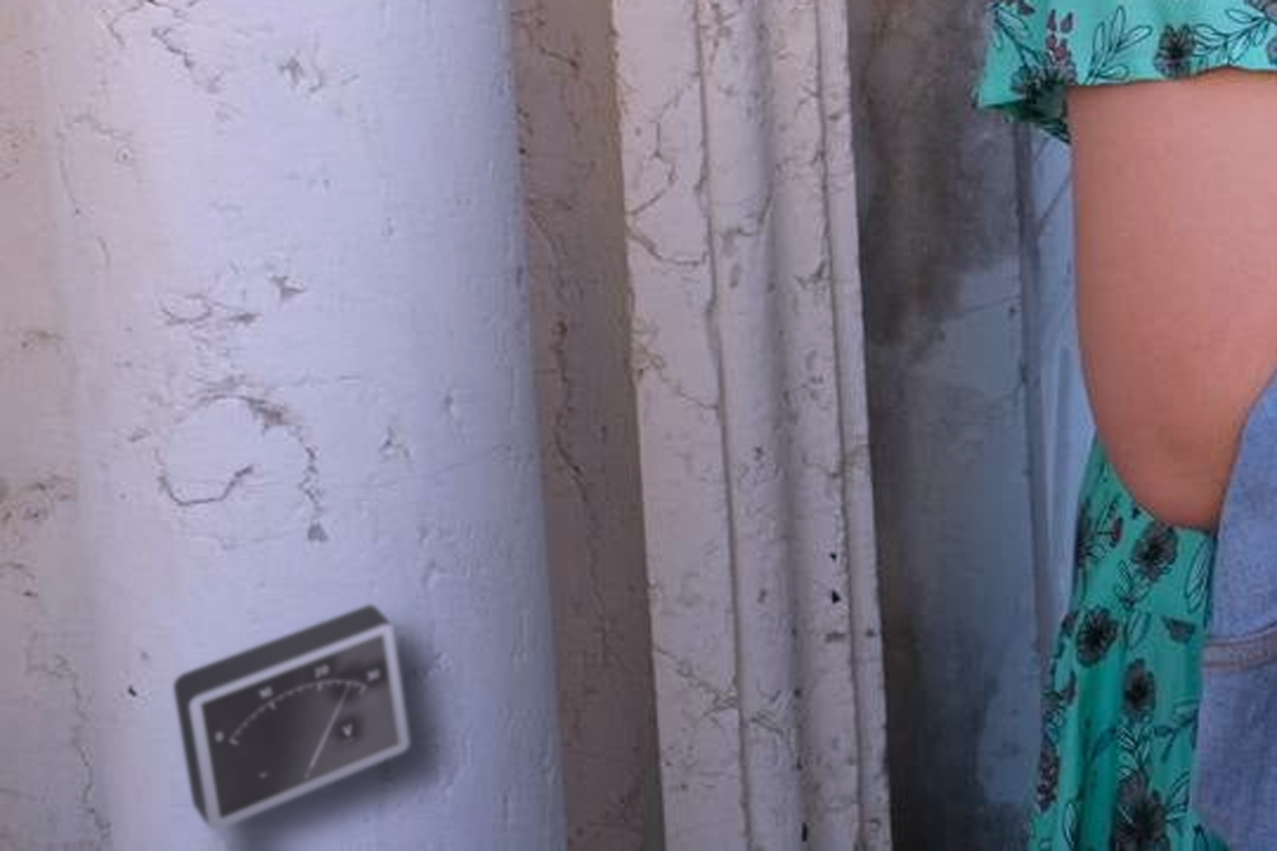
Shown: 26 (V)
